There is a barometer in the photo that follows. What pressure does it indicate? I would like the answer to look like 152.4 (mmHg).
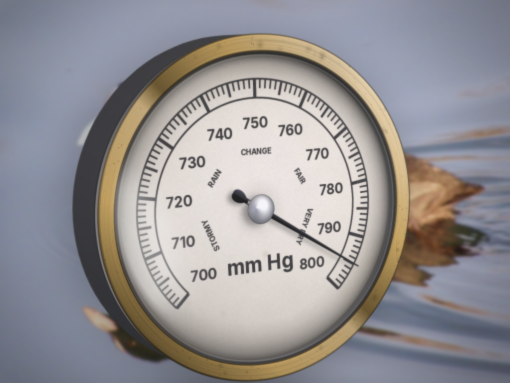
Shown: 795 (mmHg)
